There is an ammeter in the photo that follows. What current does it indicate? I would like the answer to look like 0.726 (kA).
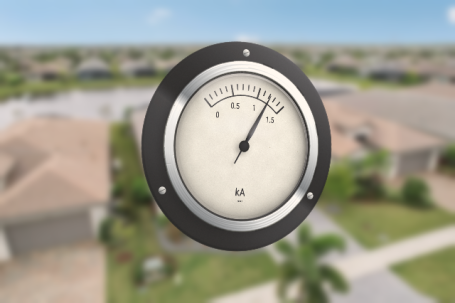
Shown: 1.2 (kA)
